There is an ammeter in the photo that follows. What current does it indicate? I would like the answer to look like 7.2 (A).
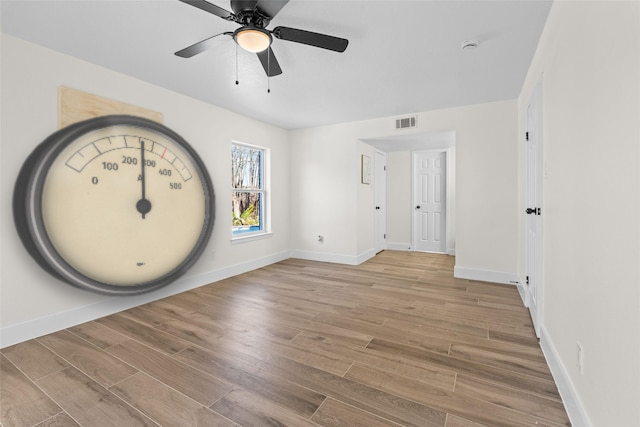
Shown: 250 (A)
